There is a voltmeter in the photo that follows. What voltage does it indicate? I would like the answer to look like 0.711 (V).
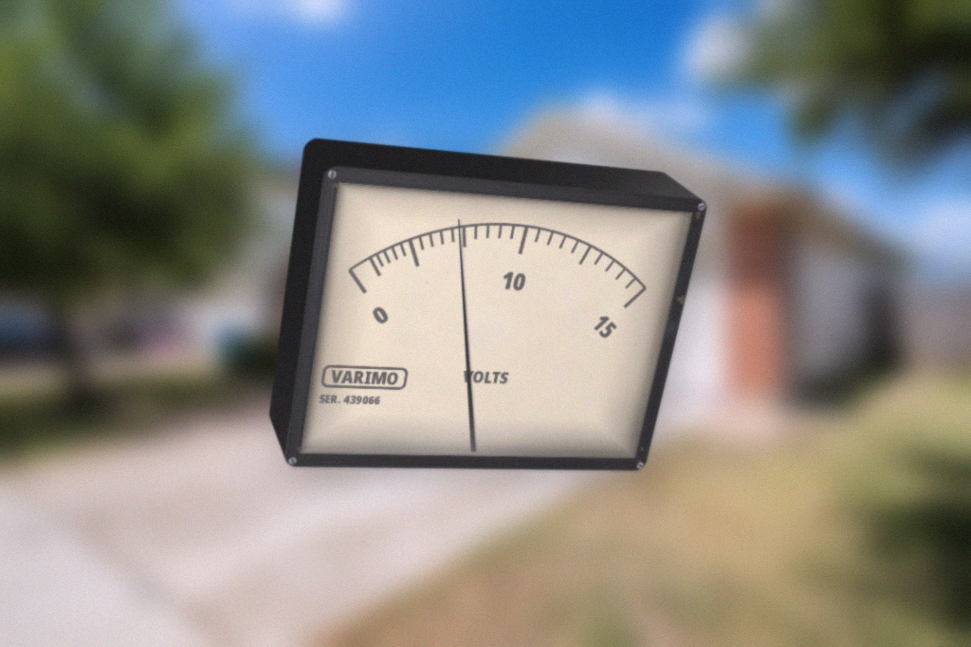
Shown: 7.25 (V)
